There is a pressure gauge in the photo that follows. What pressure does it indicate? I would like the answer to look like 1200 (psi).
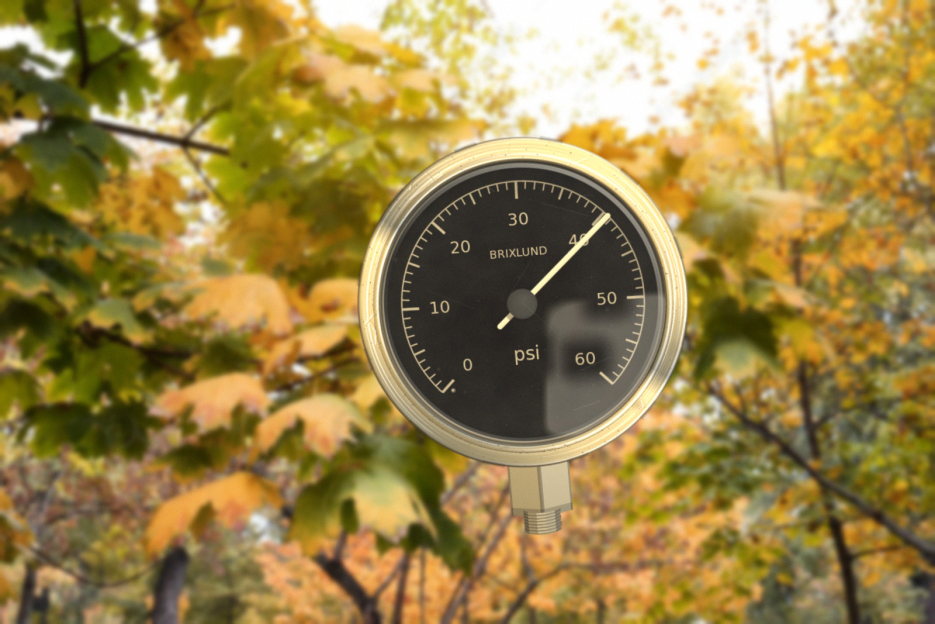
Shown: 40.5 (psi)
